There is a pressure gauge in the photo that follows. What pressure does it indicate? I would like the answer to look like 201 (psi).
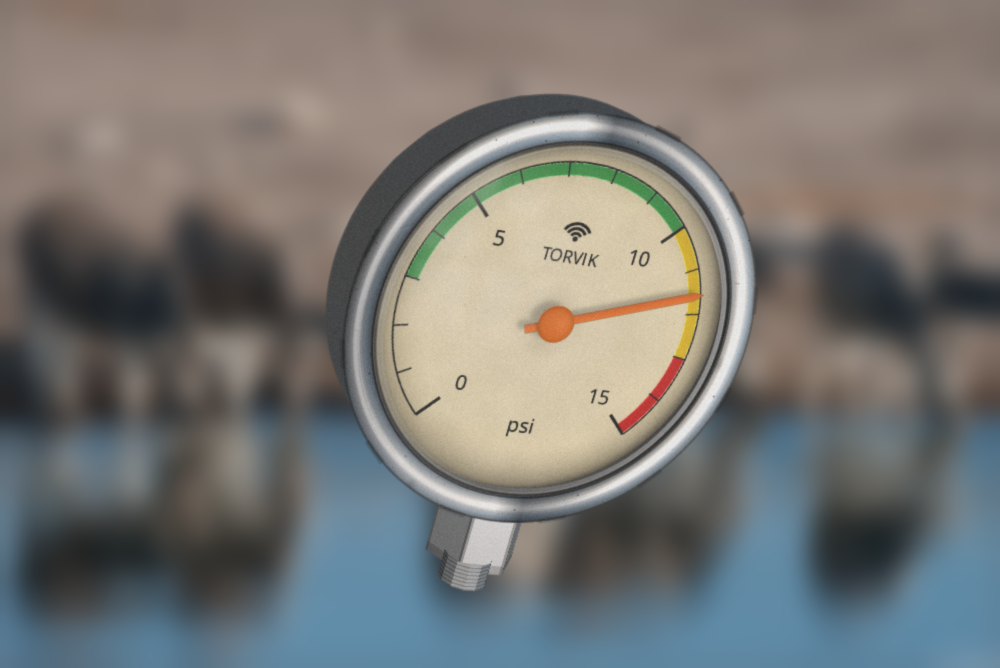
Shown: 11.5 (psi)
